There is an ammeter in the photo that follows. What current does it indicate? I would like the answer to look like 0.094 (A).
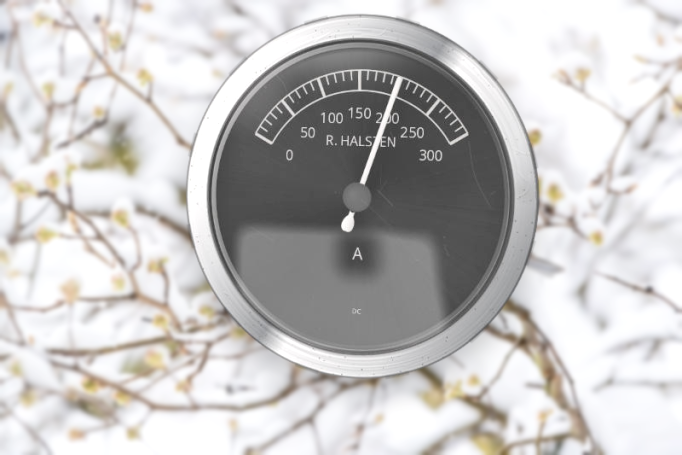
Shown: 200 (A)
